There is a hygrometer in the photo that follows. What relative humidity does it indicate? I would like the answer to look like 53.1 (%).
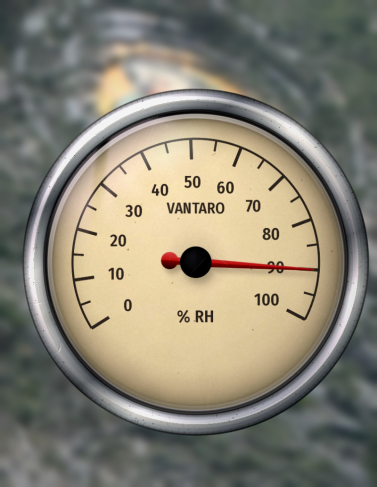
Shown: 90 (%)
